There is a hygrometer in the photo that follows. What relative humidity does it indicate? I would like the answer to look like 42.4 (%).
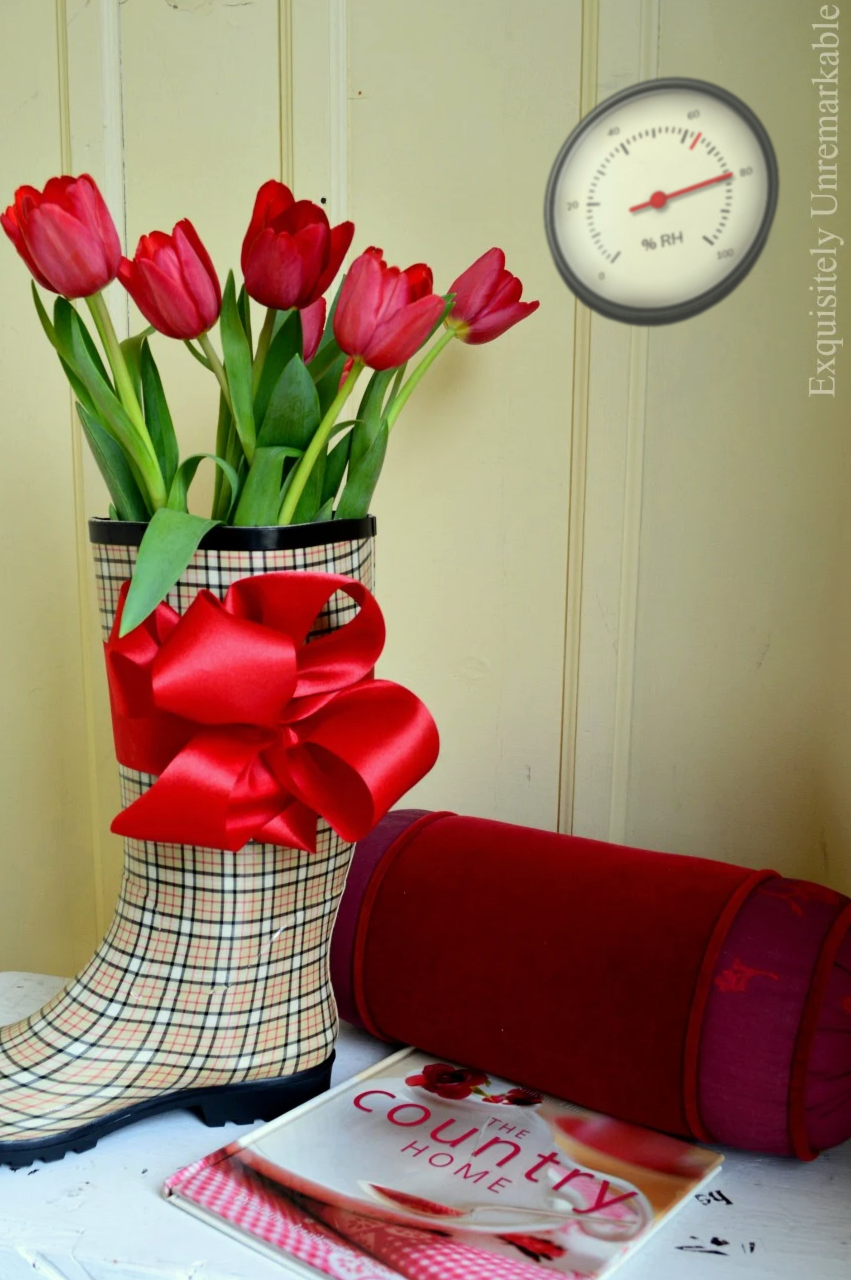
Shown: 80 (%)
